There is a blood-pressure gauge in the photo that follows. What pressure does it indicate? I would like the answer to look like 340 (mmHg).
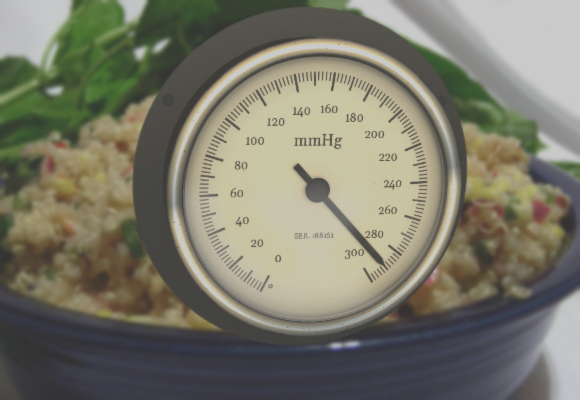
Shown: 290 (mmHg)
